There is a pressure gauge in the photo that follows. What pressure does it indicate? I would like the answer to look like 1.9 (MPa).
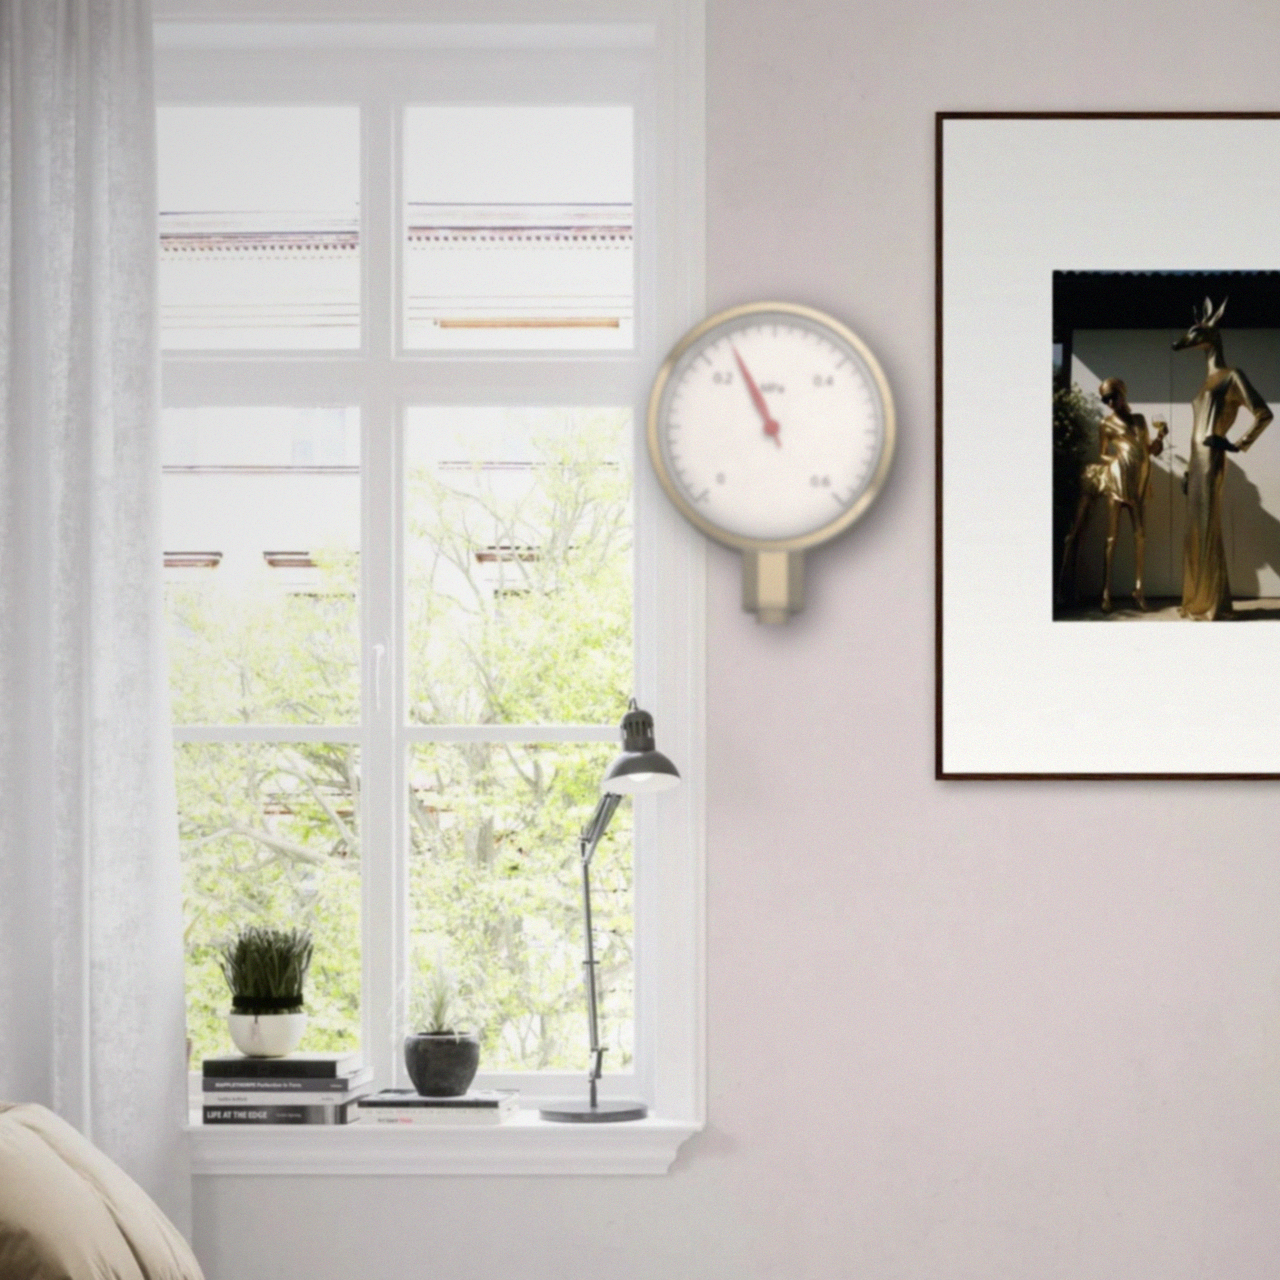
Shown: 0.24 (MPa)
